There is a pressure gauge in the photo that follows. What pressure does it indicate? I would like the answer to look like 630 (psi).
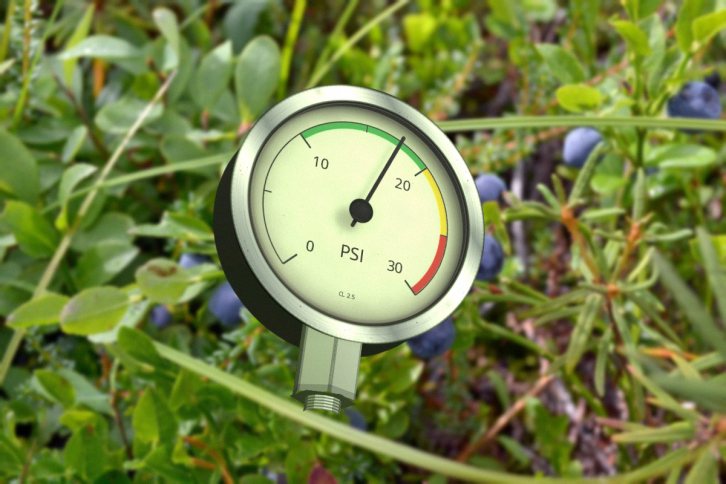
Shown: 17.5 (psi)
